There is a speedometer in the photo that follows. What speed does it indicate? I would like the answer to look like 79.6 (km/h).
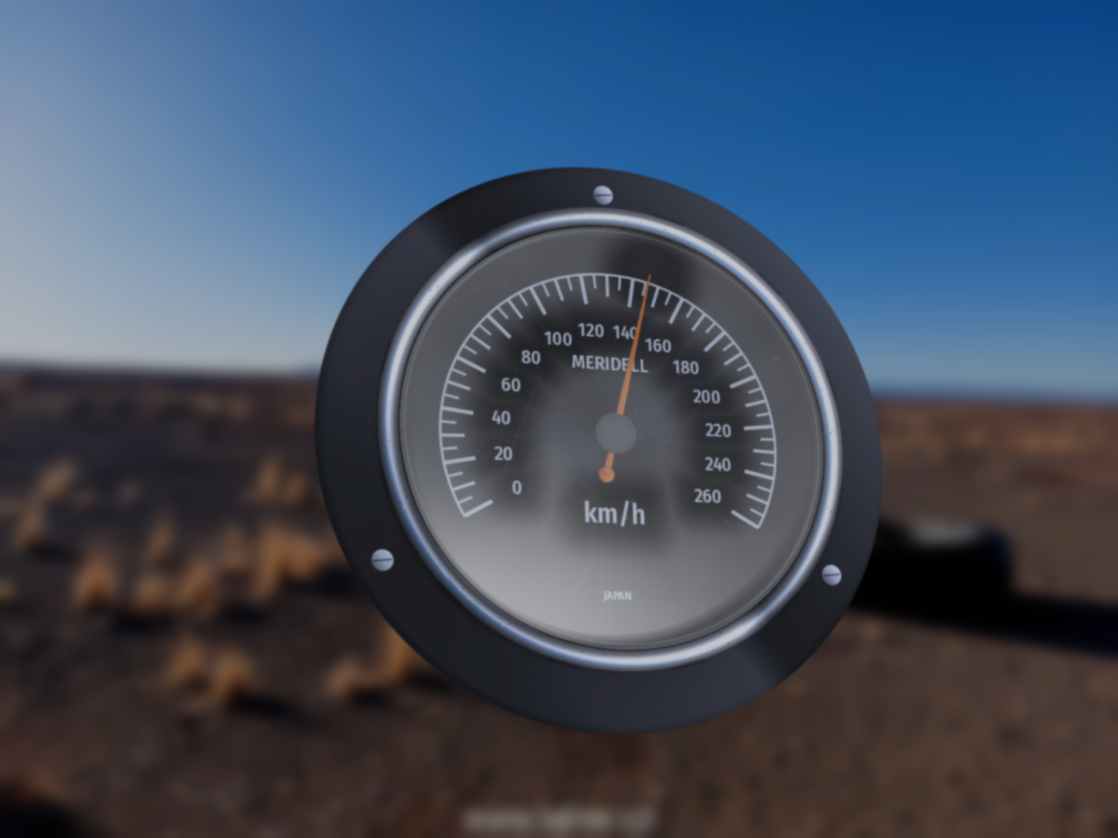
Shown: 145 (km/h)
